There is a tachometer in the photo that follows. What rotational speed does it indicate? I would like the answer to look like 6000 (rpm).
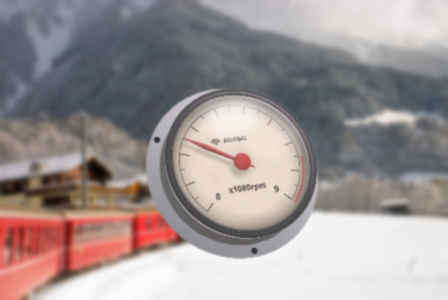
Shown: 2500 (rpm)
